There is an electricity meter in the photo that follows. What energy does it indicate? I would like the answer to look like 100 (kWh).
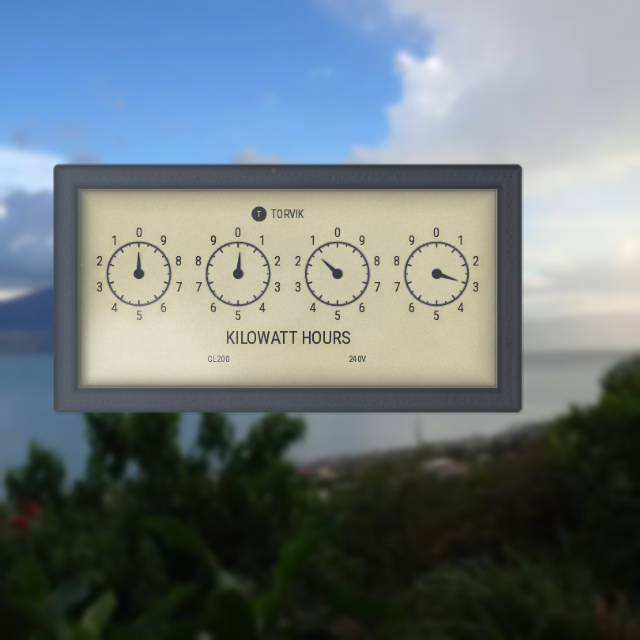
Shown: 13 (kWh)
